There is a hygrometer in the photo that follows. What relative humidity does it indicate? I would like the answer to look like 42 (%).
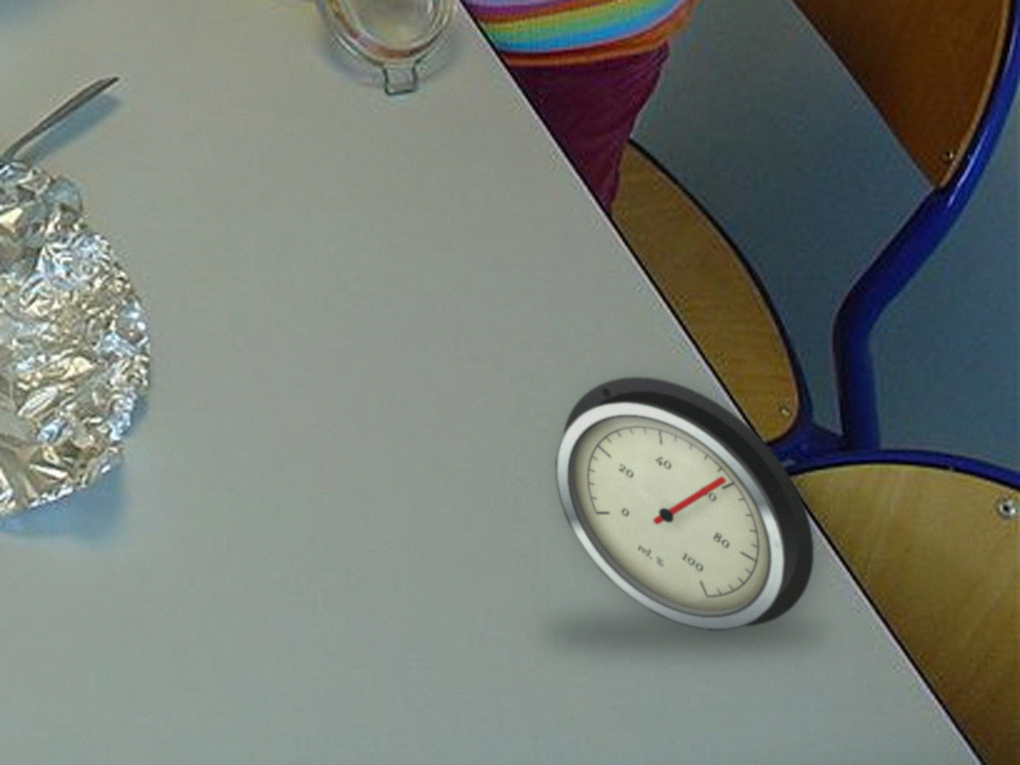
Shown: 58 (%)
